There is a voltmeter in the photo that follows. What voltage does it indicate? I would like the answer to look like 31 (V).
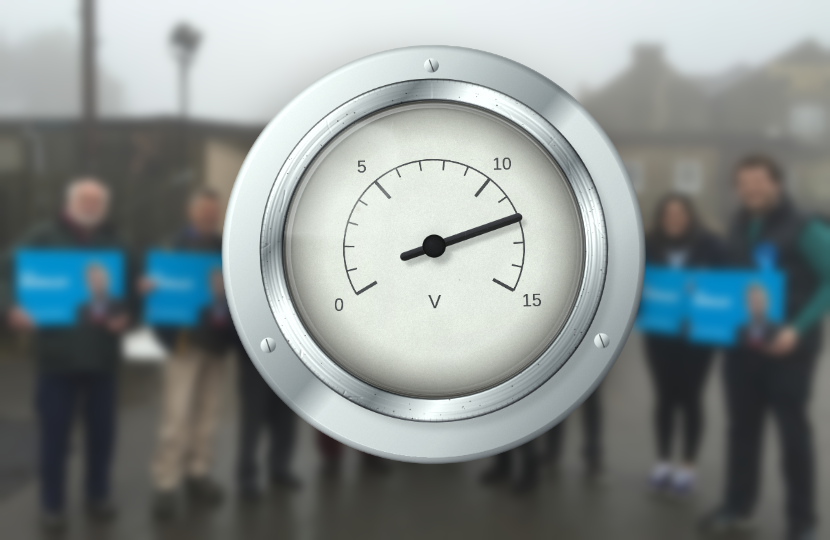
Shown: 12 (V)
